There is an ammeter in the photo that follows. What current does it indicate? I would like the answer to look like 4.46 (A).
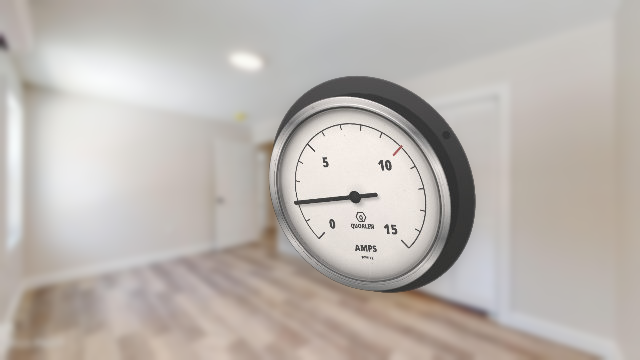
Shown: 2 (A)
